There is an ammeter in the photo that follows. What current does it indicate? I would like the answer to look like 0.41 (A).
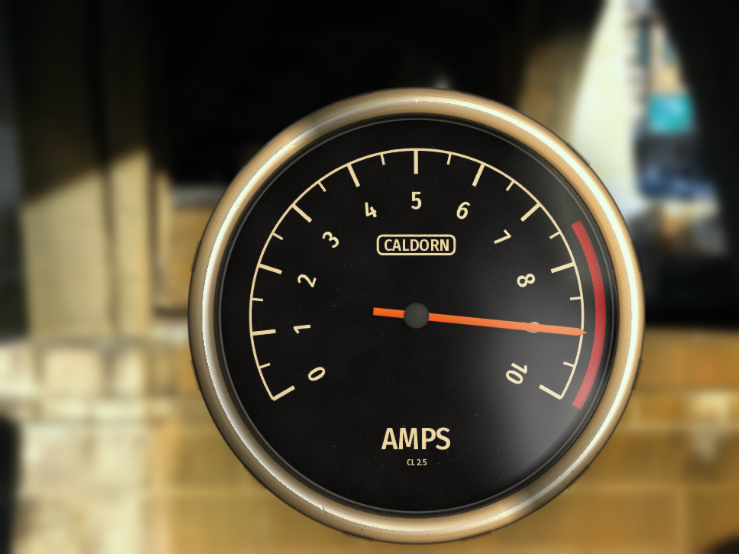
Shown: 9 (A)
